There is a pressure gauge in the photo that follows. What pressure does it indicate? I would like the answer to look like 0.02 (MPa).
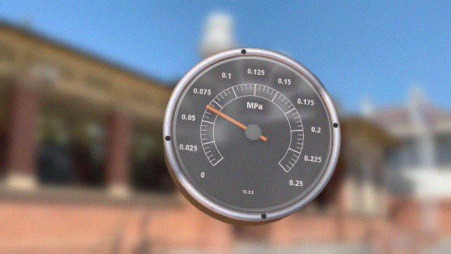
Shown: 0.065 (MPa)
